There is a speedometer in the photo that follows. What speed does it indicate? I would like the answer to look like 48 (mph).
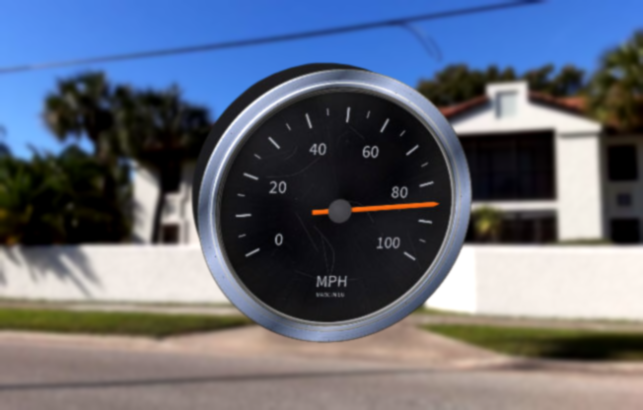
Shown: 85 (mph)
